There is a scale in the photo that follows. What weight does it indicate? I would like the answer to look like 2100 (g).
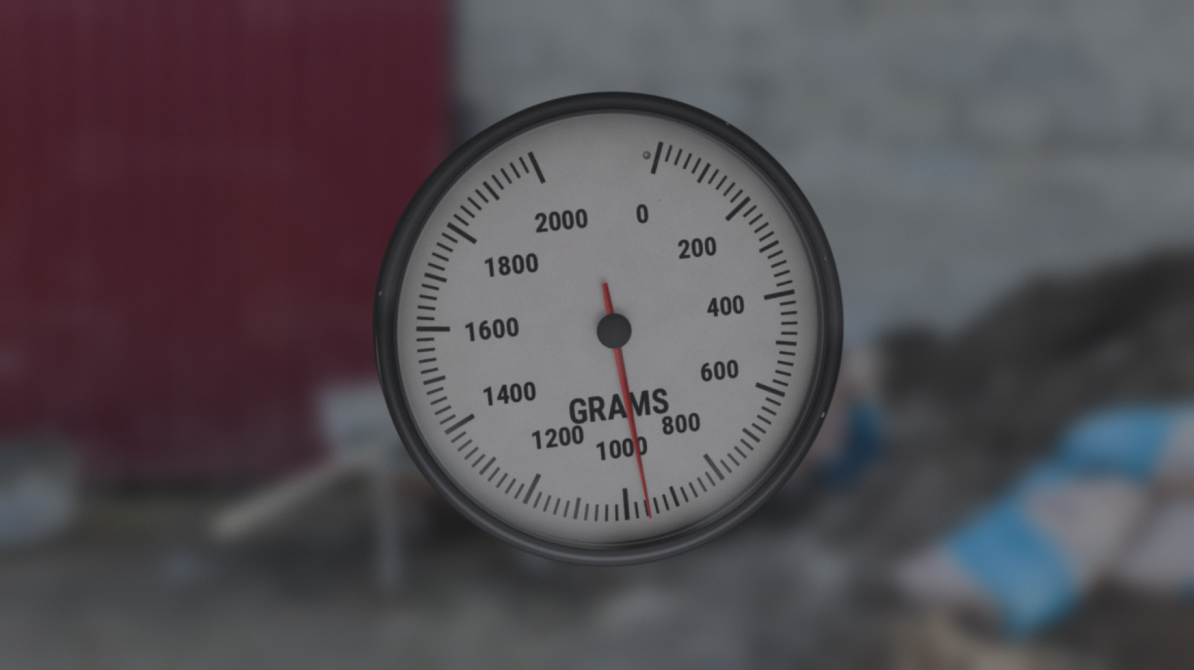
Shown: 960 (g)
